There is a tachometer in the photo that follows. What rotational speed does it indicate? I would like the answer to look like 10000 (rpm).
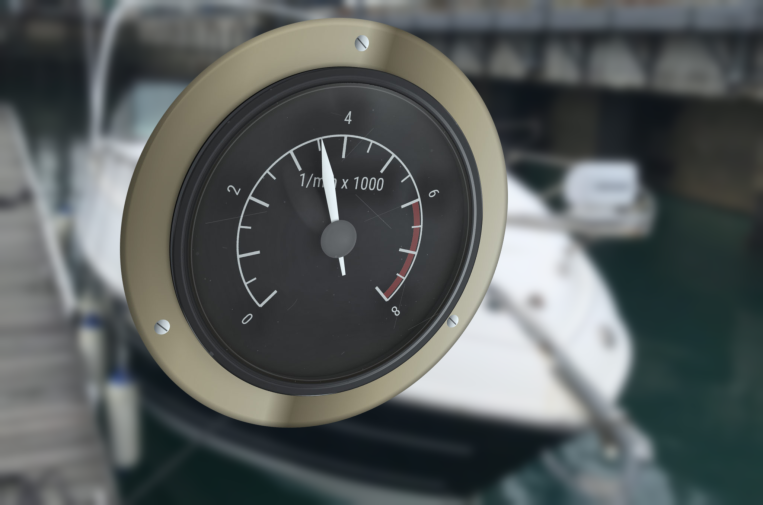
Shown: 3500 (rpm)
